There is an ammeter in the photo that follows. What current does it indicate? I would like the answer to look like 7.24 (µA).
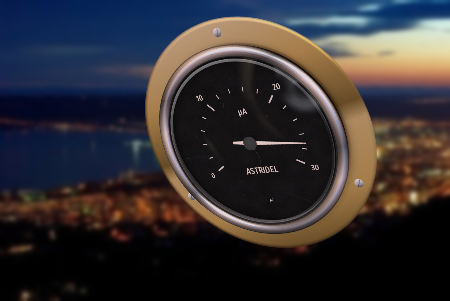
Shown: 27 (µA)
